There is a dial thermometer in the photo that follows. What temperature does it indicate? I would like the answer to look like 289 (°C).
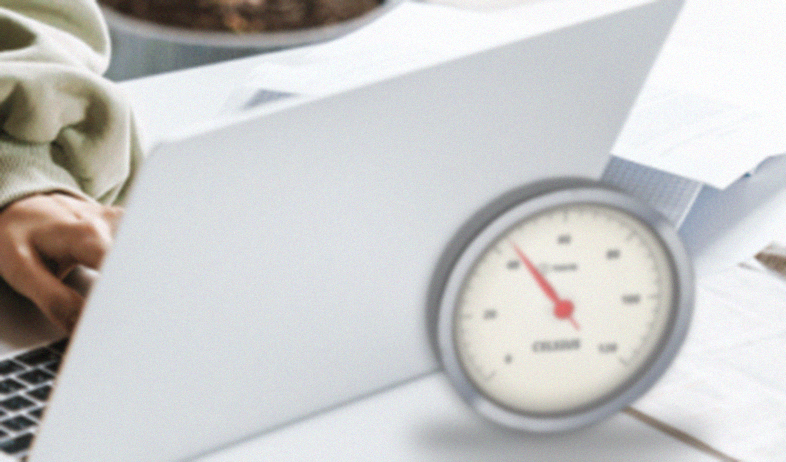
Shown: 44 (°C)
